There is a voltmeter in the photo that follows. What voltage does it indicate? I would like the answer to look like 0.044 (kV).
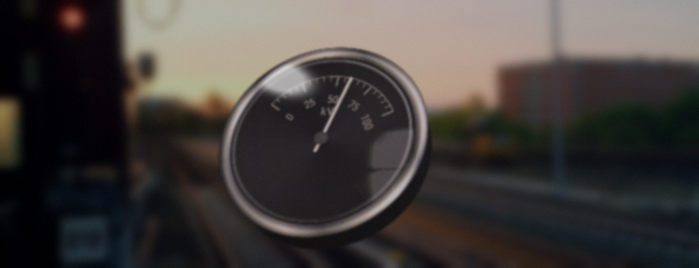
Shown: 60 (kV)
